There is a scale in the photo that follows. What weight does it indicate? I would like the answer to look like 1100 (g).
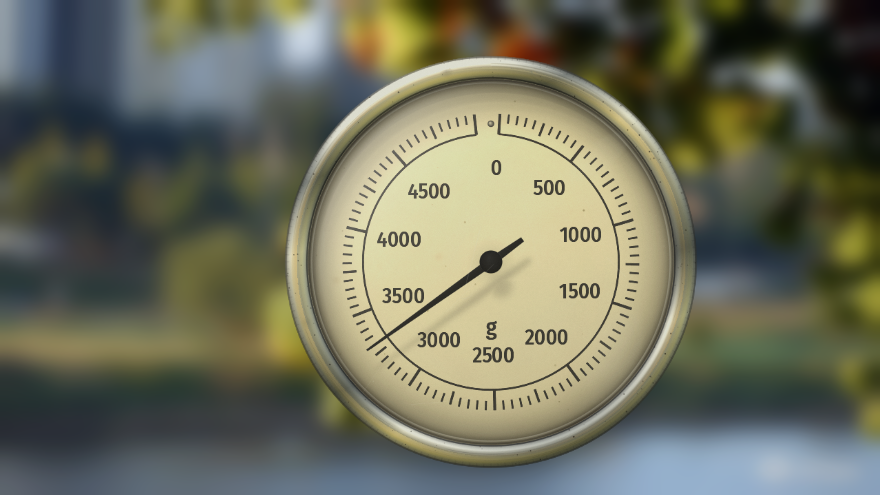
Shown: 3300 (g)
